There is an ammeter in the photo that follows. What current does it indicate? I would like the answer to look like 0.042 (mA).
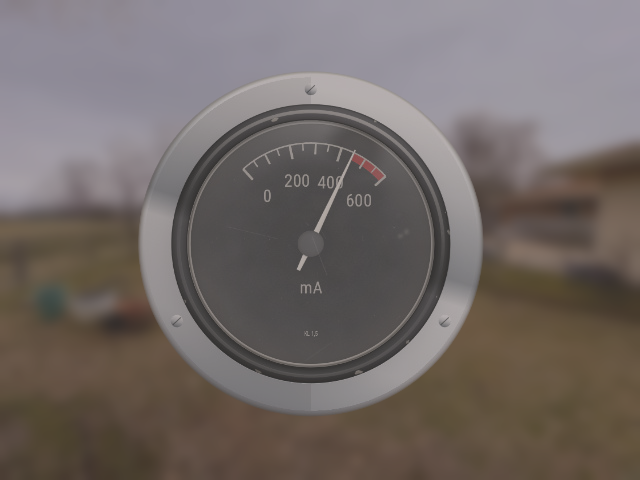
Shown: 450 (mA)
